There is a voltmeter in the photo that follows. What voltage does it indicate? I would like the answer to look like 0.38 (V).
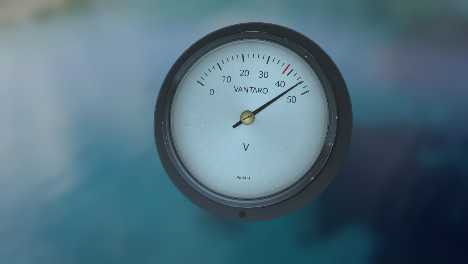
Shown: 46 (V)
